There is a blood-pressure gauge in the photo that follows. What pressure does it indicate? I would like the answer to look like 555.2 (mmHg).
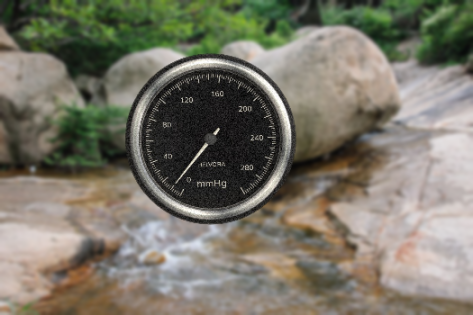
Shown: 10 (mmHg)
